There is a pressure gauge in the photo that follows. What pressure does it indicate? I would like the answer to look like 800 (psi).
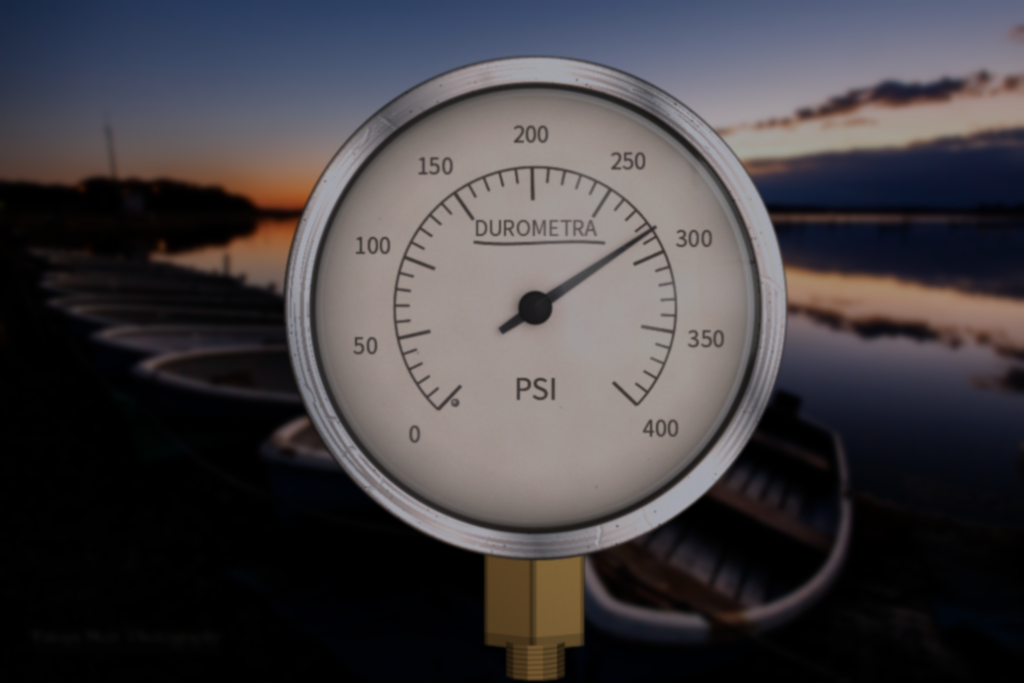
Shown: 285 (psi)
